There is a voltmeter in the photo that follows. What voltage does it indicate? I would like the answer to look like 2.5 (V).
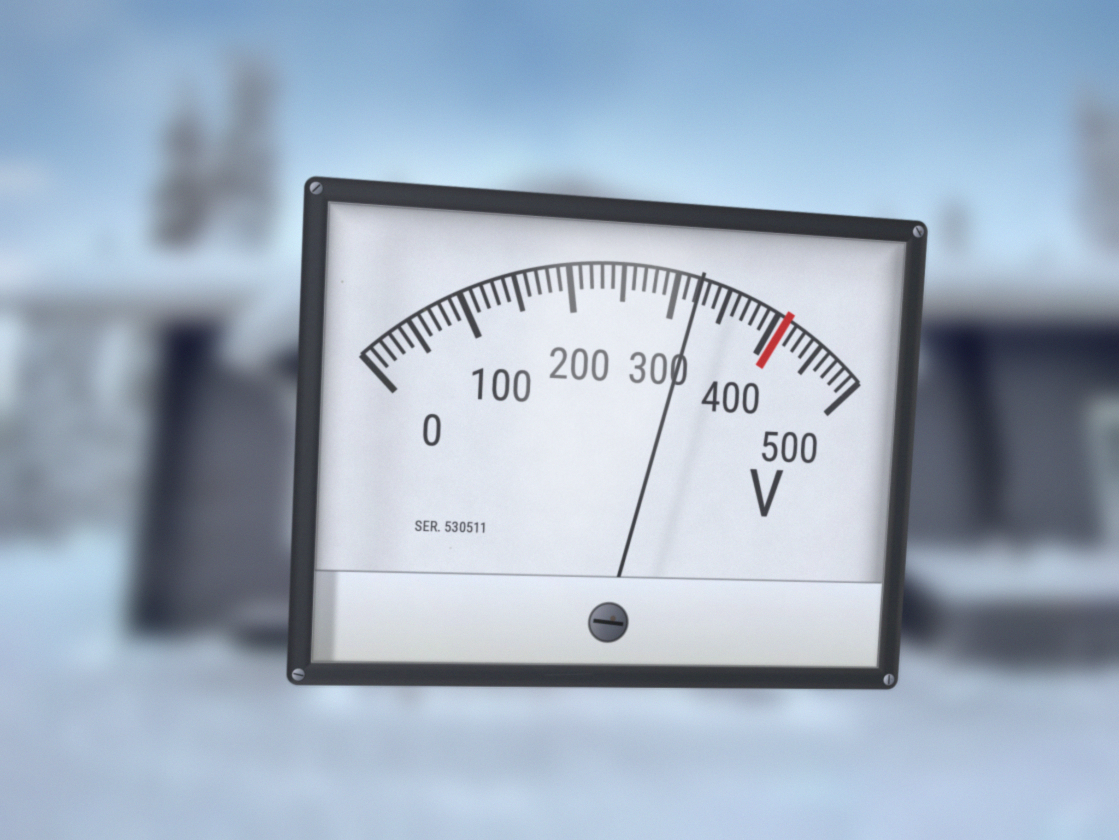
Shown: 320 (V)
